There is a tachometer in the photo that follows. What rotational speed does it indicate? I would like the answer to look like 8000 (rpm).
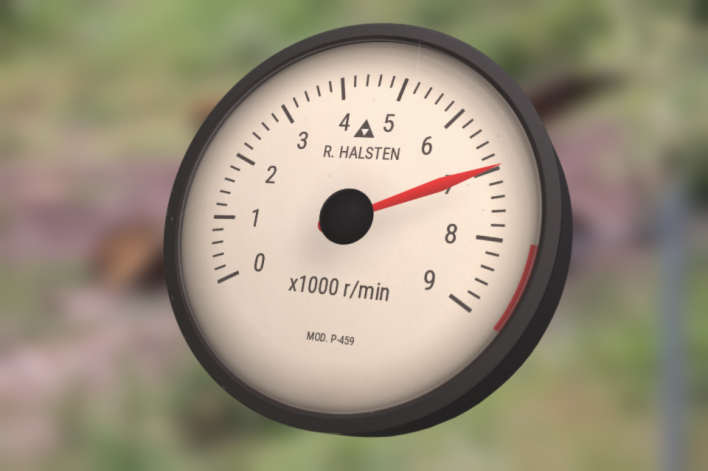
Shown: 7000 (rpm)
